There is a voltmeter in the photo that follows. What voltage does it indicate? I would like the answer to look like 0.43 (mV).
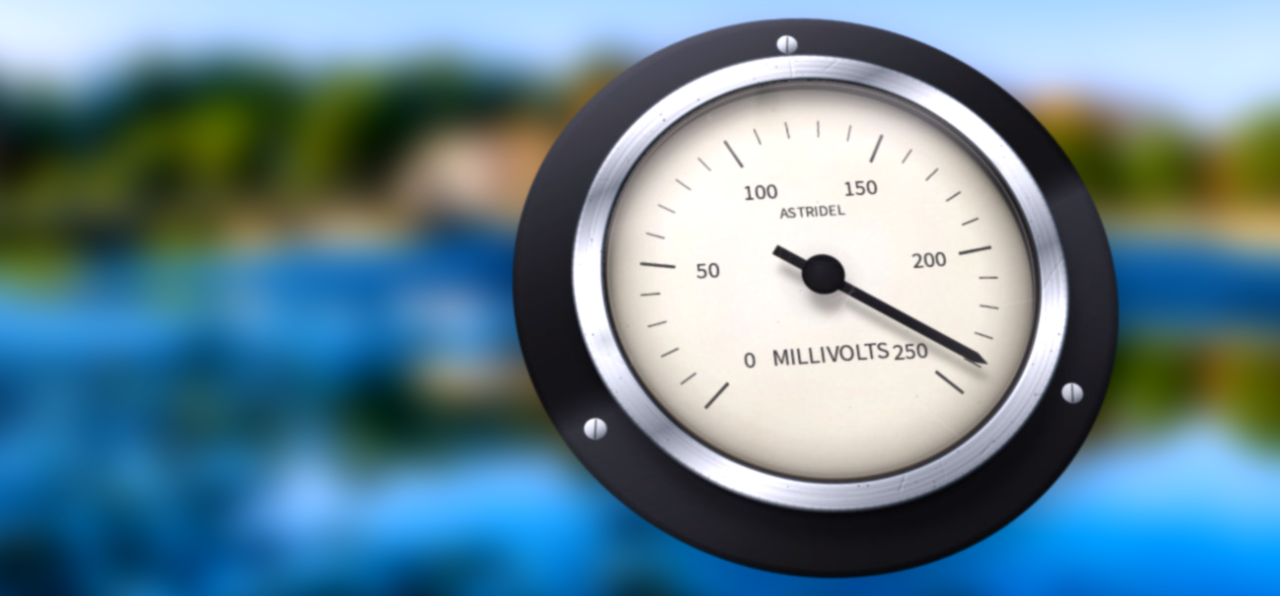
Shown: 240 (mV)
